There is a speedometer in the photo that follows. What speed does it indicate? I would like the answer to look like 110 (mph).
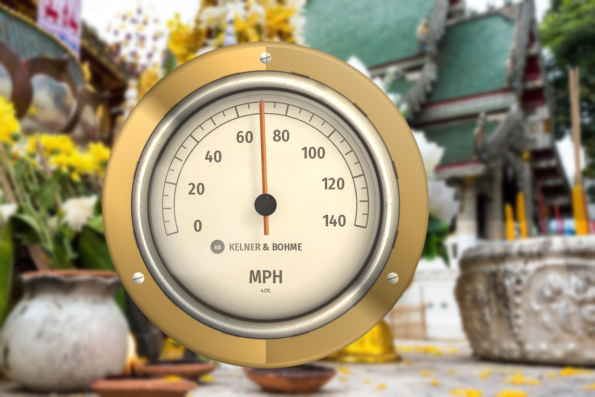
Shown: 70 (mph)
